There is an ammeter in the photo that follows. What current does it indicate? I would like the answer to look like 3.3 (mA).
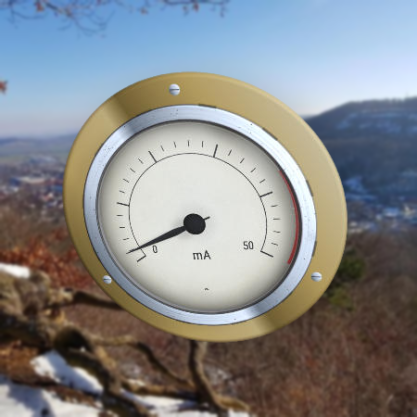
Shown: 2 (mA)
